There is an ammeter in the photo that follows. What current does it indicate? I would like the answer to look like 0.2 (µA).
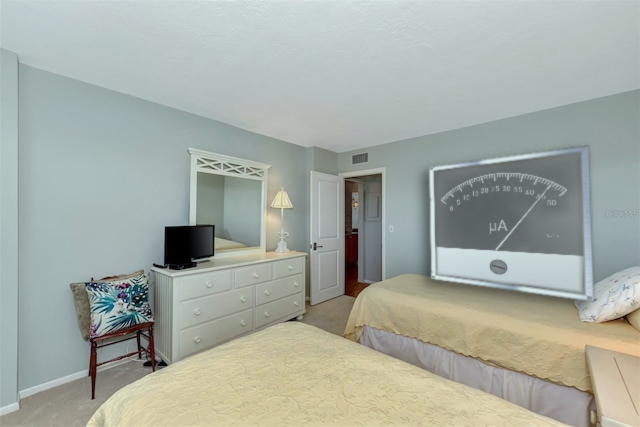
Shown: 45 (µA)
